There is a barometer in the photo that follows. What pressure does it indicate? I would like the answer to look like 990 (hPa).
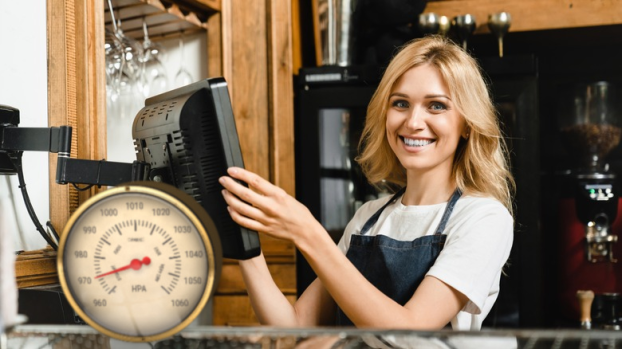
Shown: 970 (hPa)
